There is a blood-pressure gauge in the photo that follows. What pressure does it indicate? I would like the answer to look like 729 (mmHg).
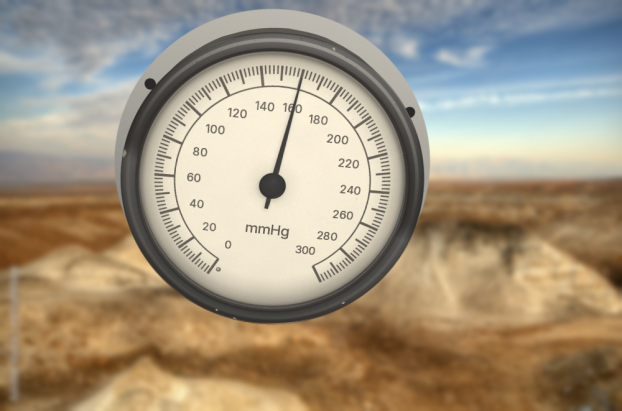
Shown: 160 (mmHg)
